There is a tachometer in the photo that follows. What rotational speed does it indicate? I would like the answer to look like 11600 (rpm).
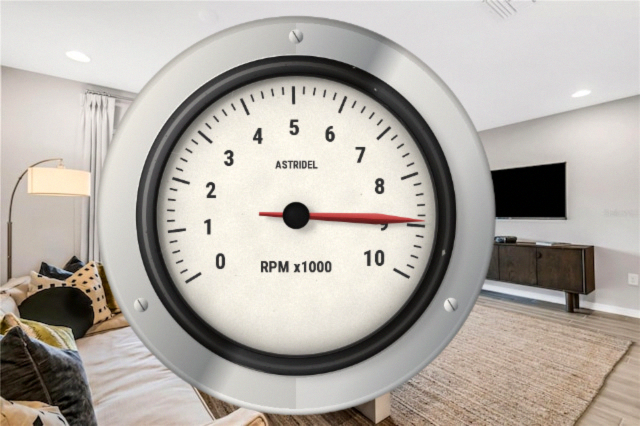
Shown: 8900 (rpm)
